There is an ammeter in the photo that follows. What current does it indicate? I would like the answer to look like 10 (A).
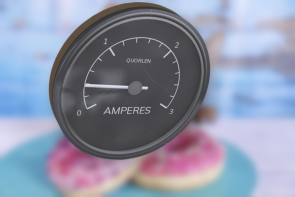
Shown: 0.4 (A)
